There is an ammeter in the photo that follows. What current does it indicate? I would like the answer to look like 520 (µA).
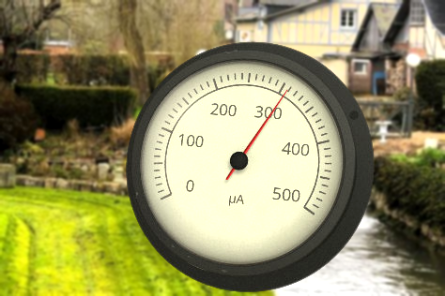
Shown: 310 (µA)
